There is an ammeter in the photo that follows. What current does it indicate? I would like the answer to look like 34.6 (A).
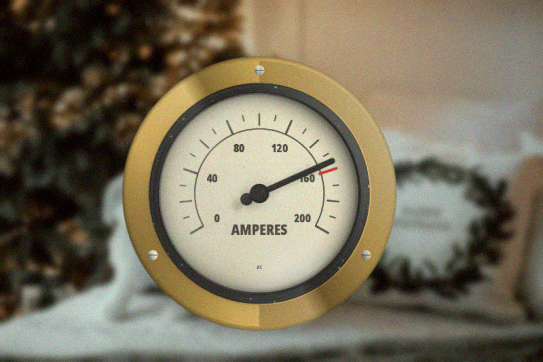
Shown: 155 (A)
